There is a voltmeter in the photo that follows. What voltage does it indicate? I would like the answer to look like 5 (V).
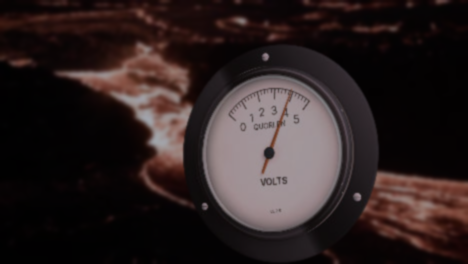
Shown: 4 (V)
